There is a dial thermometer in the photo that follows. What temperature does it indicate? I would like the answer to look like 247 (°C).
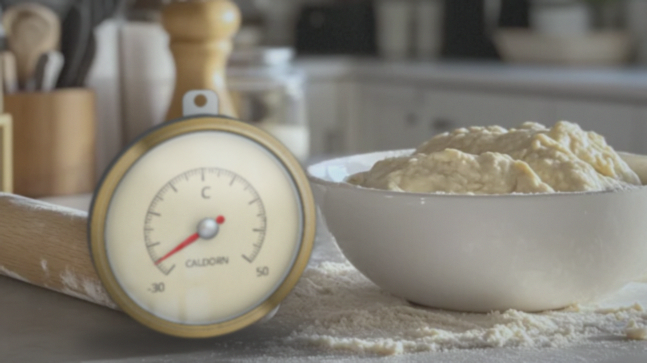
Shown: -25 (°C)
